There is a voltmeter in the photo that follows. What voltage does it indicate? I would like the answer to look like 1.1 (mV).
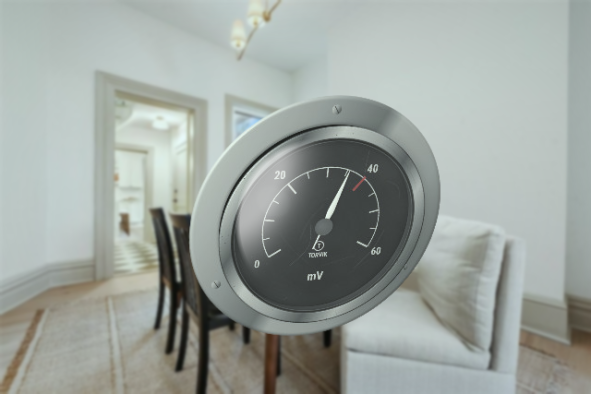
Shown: 35 (mV)
